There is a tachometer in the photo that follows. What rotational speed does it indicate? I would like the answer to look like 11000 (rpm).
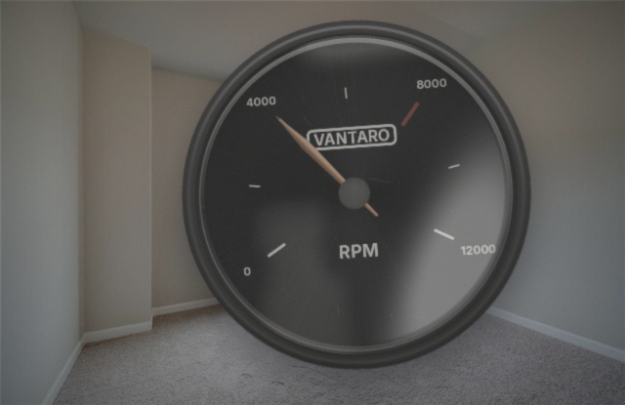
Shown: 4000 (rpm)
